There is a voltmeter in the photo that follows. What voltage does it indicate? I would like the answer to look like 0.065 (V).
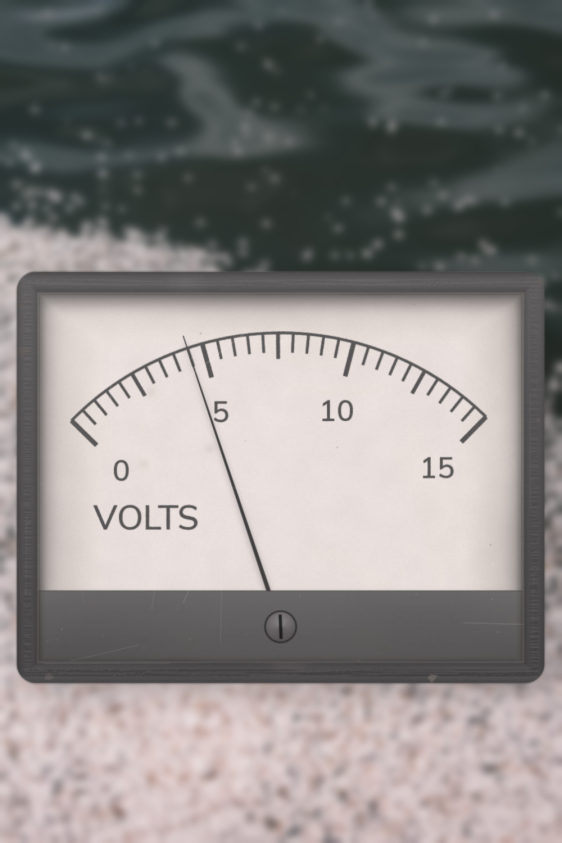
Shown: 4.5 (V)
